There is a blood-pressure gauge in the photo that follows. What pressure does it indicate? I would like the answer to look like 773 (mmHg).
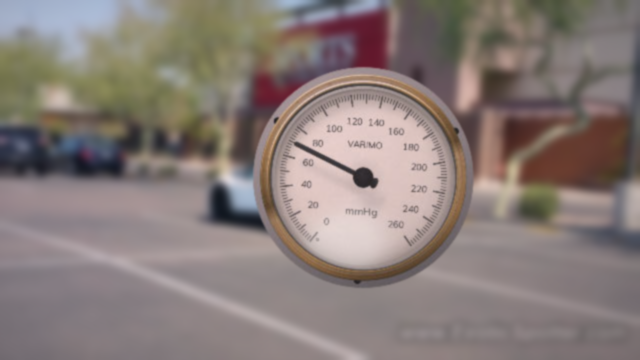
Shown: 70 (mmHg)
